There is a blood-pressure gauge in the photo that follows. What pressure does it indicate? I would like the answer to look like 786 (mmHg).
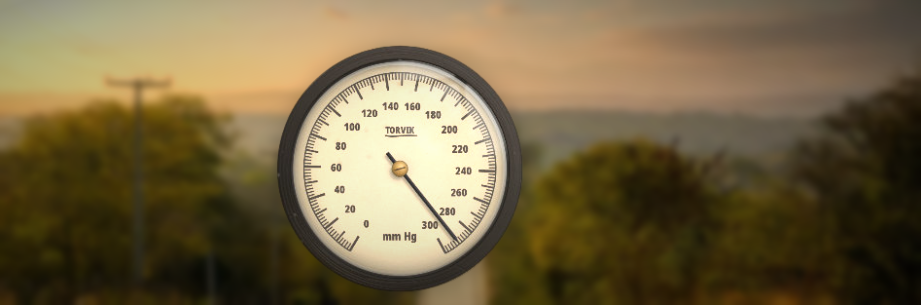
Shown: 290 (mmHg)
